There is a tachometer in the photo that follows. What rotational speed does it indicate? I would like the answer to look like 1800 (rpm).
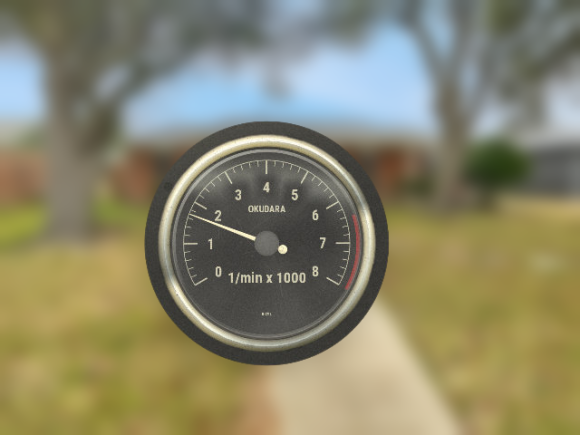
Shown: 1700 (rpm)
